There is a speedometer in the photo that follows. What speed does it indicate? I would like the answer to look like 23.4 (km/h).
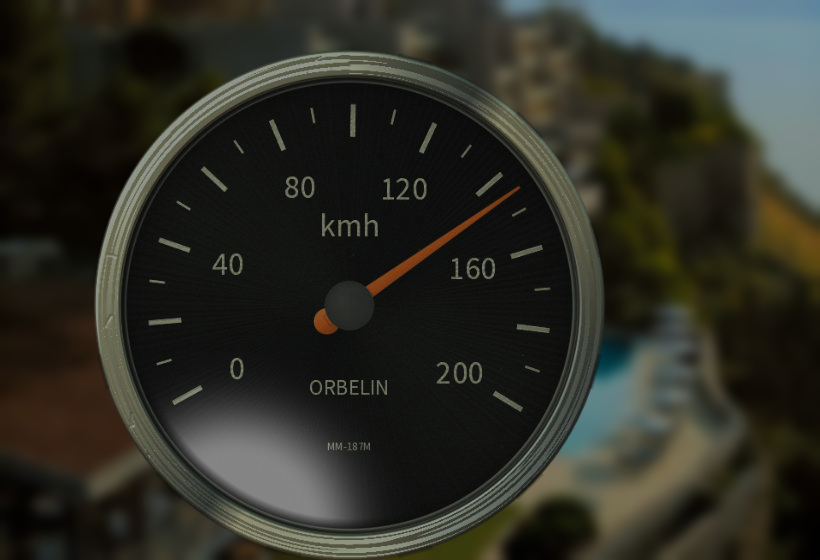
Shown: 145 (km/h)
